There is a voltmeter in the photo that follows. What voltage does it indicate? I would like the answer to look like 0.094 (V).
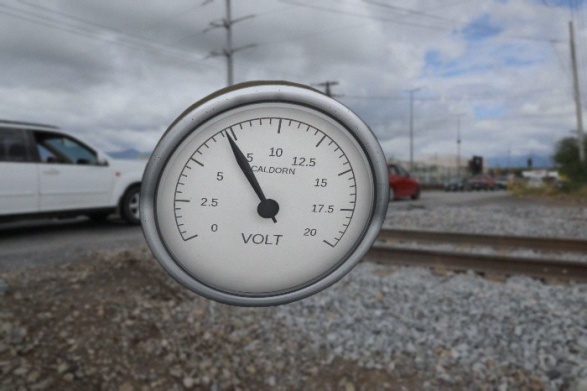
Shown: 7.25 (V)
